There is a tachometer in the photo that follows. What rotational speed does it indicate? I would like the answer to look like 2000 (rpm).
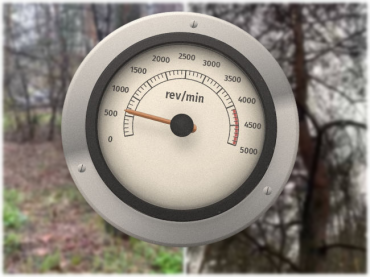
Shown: 600 (rpm)
